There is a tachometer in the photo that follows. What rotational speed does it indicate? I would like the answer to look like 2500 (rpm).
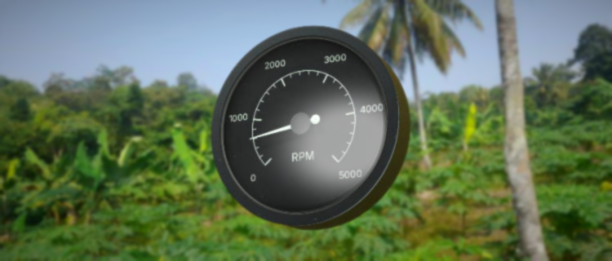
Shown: 600 (rpm)
